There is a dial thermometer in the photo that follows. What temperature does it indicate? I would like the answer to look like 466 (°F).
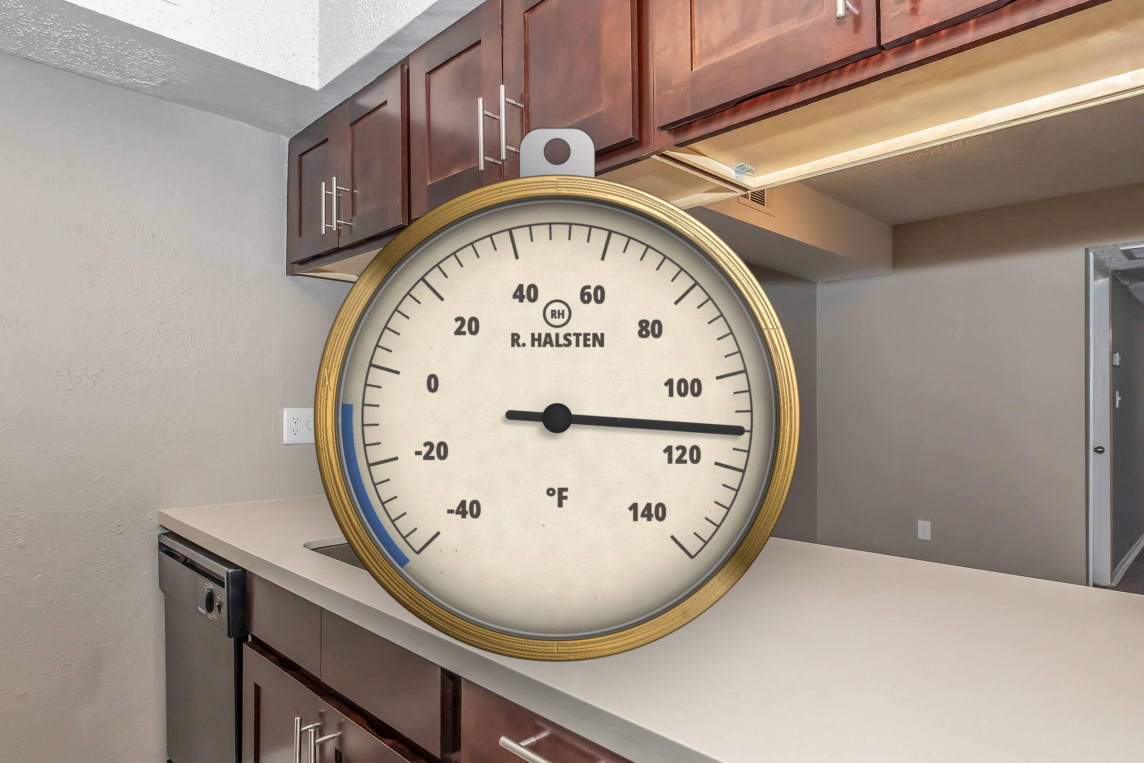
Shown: 112 (°F)
